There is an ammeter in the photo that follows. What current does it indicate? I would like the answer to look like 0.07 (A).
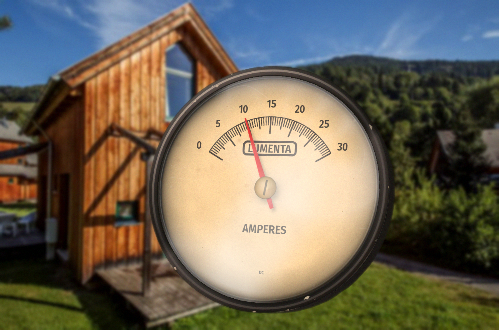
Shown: 10 (A)
